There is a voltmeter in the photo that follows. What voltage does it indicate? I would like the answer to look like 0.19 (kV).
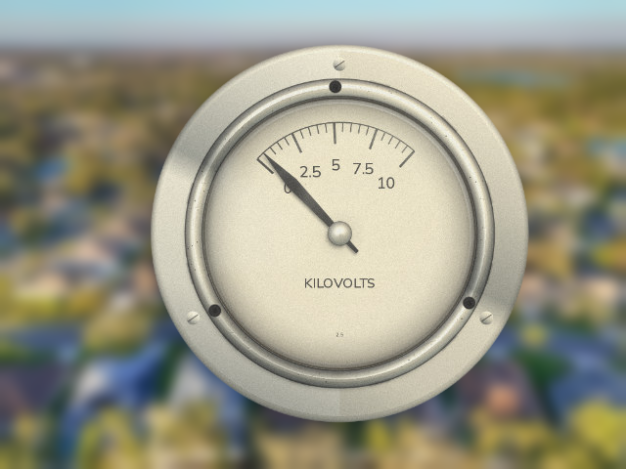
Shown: 0.5 (kV)
